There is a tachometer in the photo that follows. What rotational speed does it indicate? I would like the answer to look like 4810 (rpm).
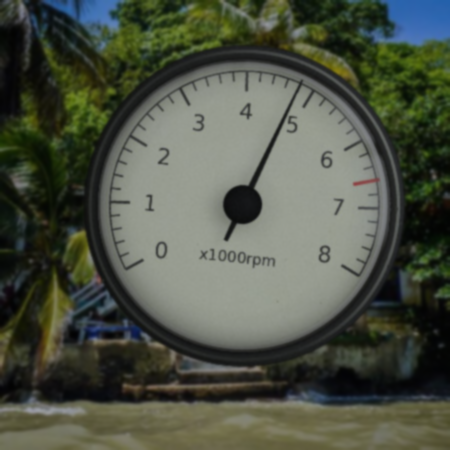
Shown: 4800 (rpm)
